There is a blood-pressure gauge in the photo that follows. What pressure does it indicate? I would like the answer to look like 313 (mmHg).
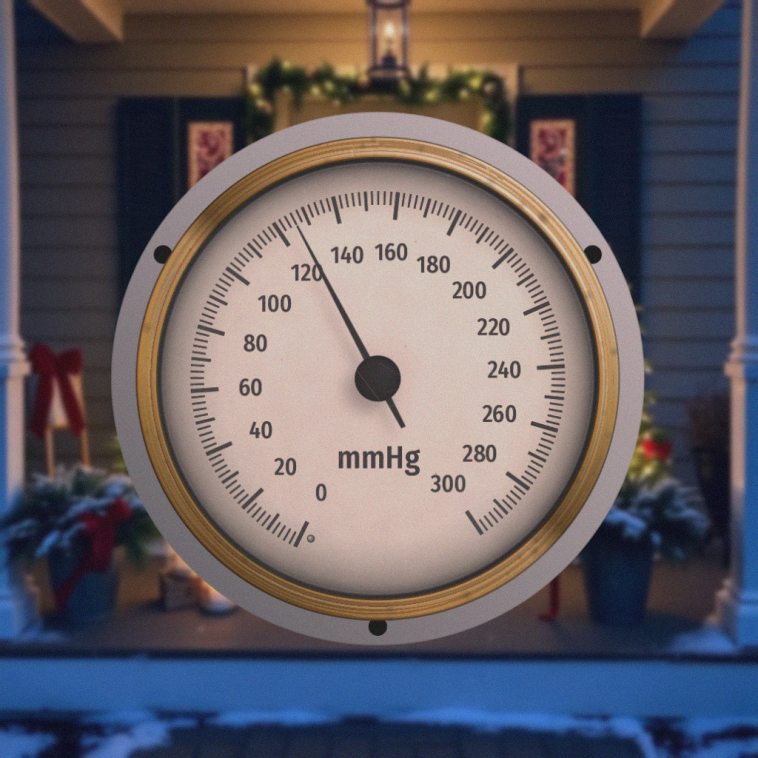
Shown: 126 (mmHg)
